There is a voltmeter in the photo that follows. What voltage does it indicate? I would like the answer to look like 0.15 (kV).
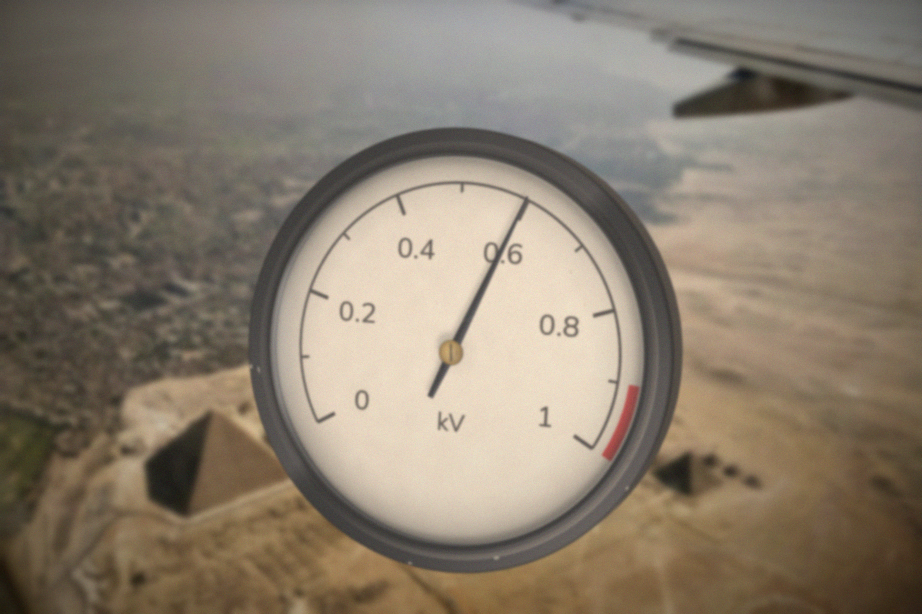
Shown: 0.6 (kV)
